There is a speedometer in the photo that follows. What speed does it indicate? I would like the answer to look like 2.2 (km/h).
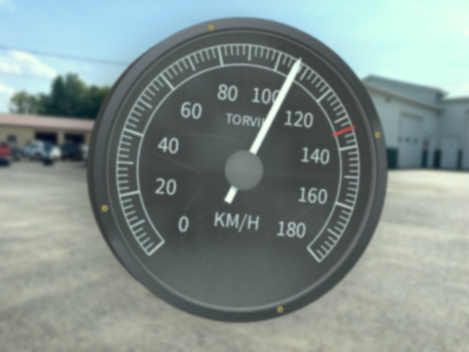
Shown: 106 (km/h)
